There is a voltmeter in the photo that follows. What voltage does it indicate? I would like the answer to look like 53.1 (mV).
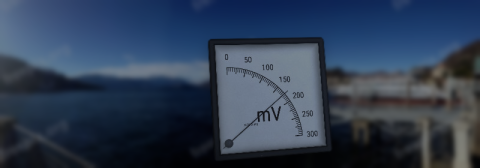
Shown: 175 (mV)
